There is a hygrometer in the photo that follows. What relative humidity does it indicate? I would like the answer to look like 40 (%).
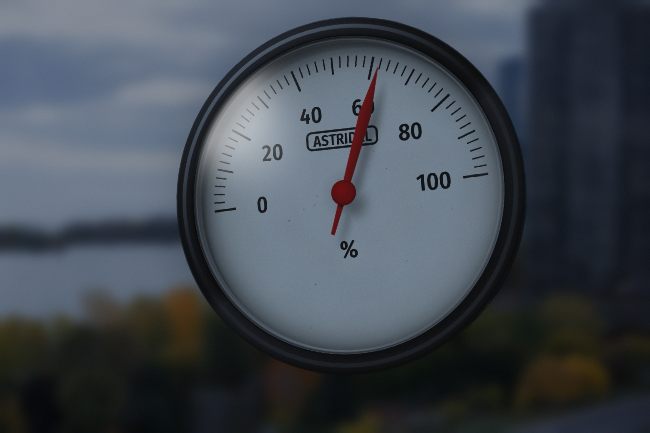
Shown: 62 (%)
